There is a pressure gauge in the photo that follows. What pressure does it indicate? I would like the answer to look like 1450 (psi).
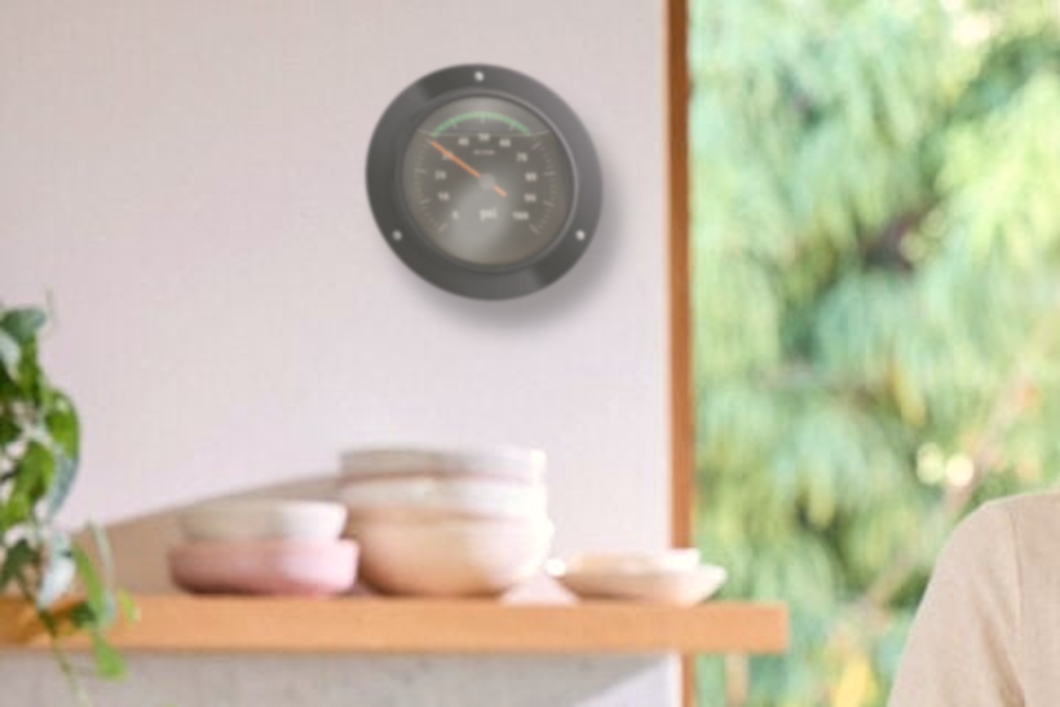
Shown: 30 (psi)
